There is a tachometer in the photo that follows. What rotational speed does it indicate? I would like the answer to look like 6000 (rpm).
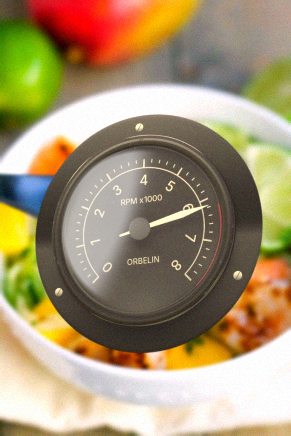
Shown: 6200 (rpm)
